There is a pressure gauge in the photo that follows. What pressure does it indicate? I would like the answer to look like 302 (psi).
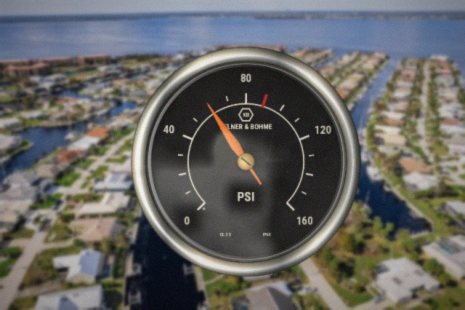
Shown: 60 (psi)
